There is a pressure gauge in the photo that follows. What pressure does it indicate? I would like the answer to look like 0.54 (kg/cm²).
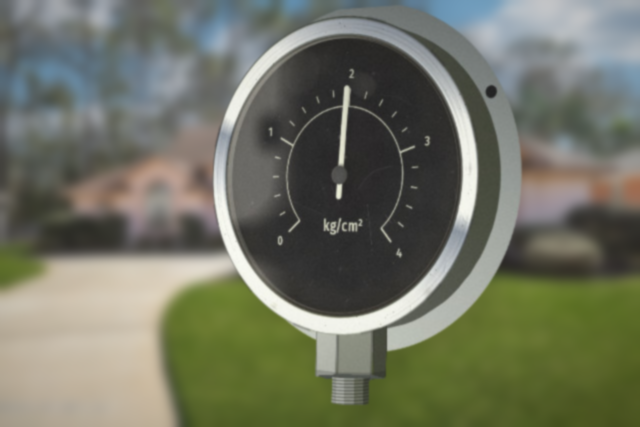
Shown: 2 (kg/cm²)
